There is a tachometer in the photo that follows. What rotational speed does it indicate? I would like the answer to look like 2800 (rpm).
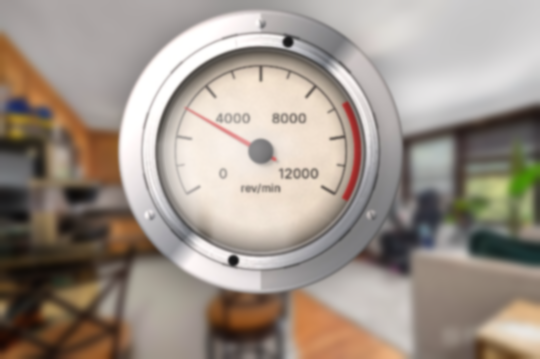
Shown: 3000 (rpm)
